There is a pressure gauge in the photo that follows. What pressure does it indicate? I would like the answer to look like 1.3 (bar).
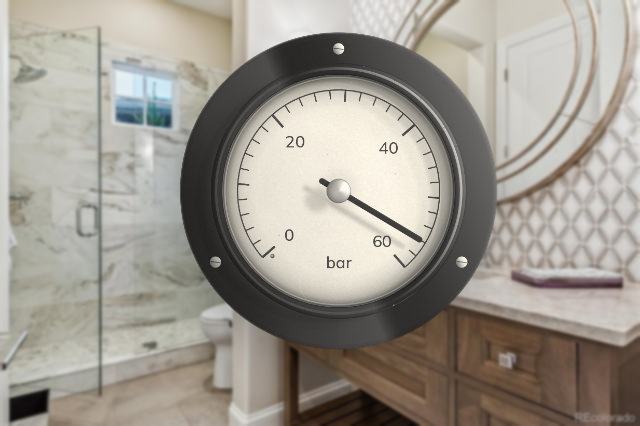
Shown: 56 (bar)
